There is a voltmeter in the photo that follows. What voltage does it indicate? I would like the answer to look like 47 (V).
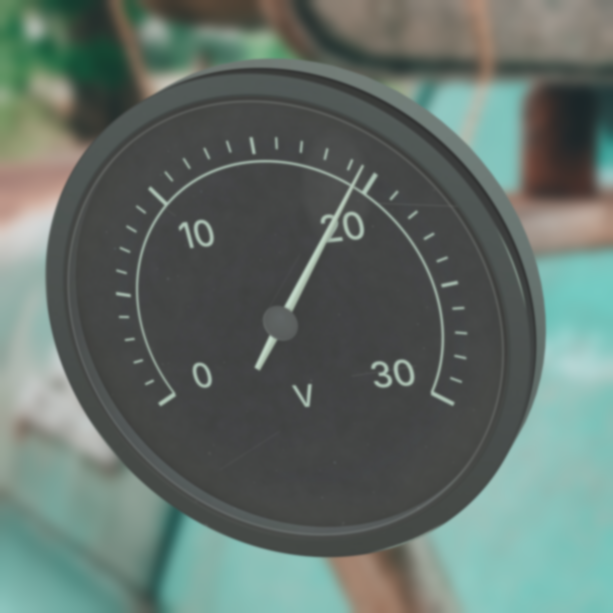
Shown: 19.5 (V)
